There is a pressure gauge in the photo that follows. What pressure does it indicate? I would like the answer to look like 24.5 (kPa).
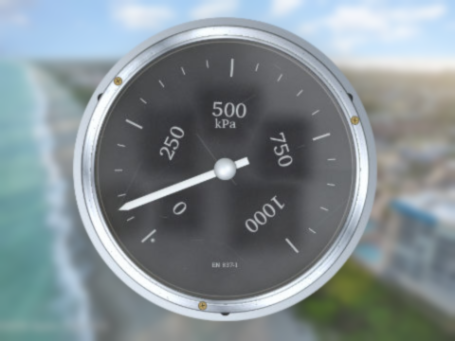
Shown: 75 (kPa)
